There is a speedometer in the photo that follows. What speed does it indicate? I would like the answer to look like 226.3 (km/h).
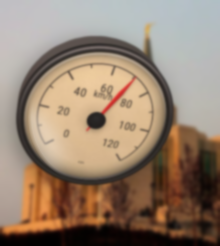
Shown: 70 (km/h)
